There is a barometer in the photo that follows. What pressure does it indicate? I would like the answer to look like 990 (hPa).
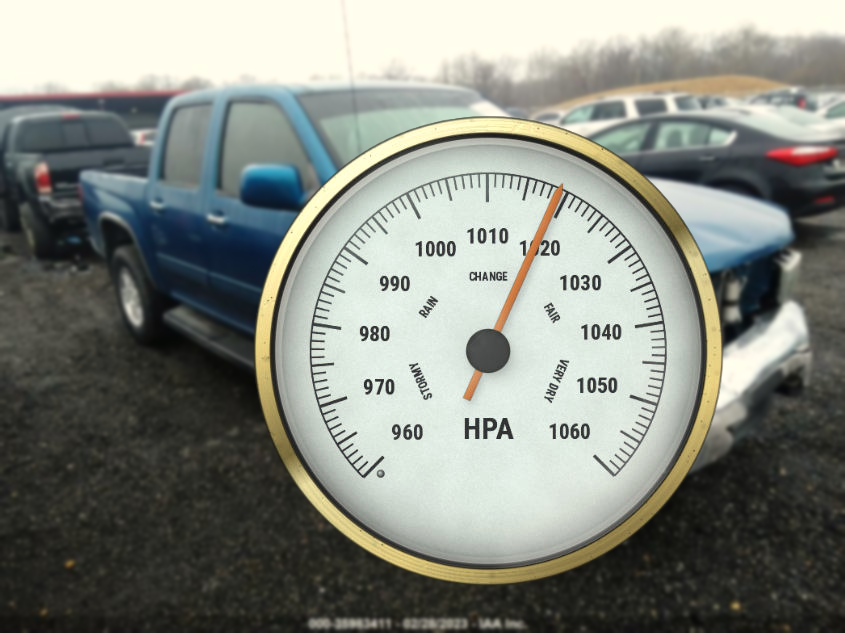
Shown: 1019 (hPa)
